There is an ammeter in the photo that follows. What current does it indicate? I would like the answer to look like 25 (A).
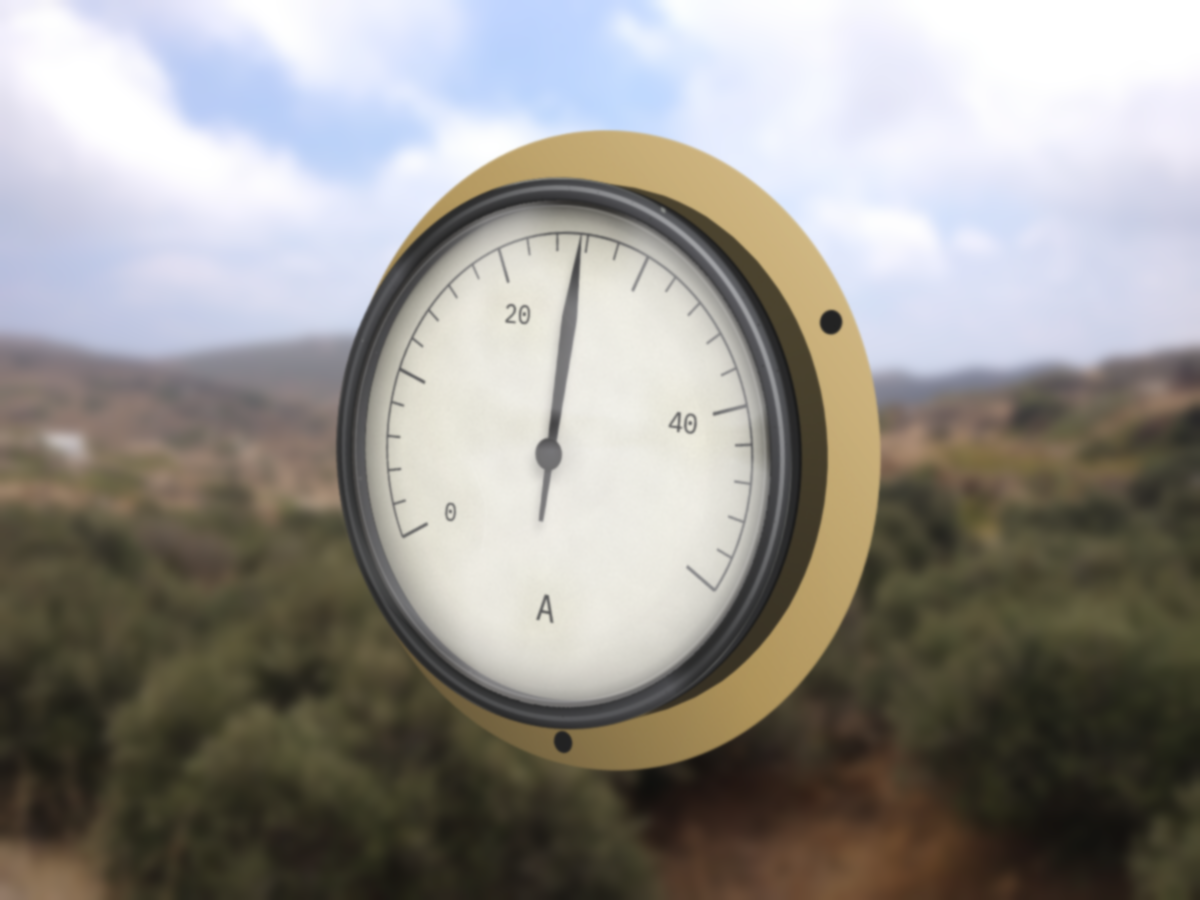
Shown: 26 (A)
